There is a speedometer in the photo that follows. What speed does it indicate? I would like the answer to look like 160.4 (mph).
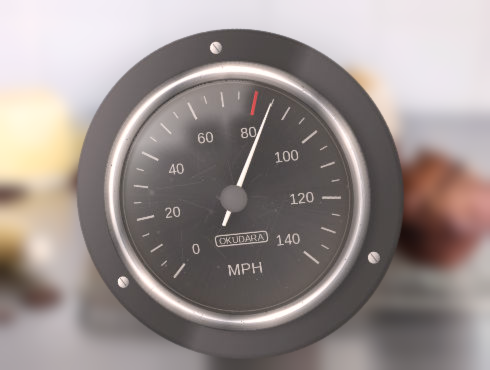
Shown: 85 (mph)
